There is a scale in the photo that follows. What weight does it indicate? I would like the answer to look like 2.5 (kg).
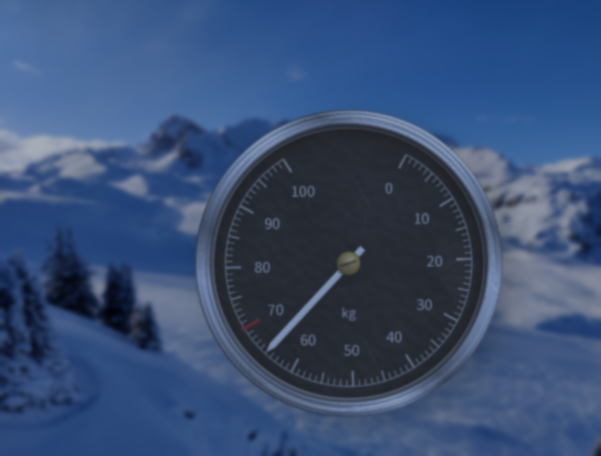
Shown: 65 (kg)
